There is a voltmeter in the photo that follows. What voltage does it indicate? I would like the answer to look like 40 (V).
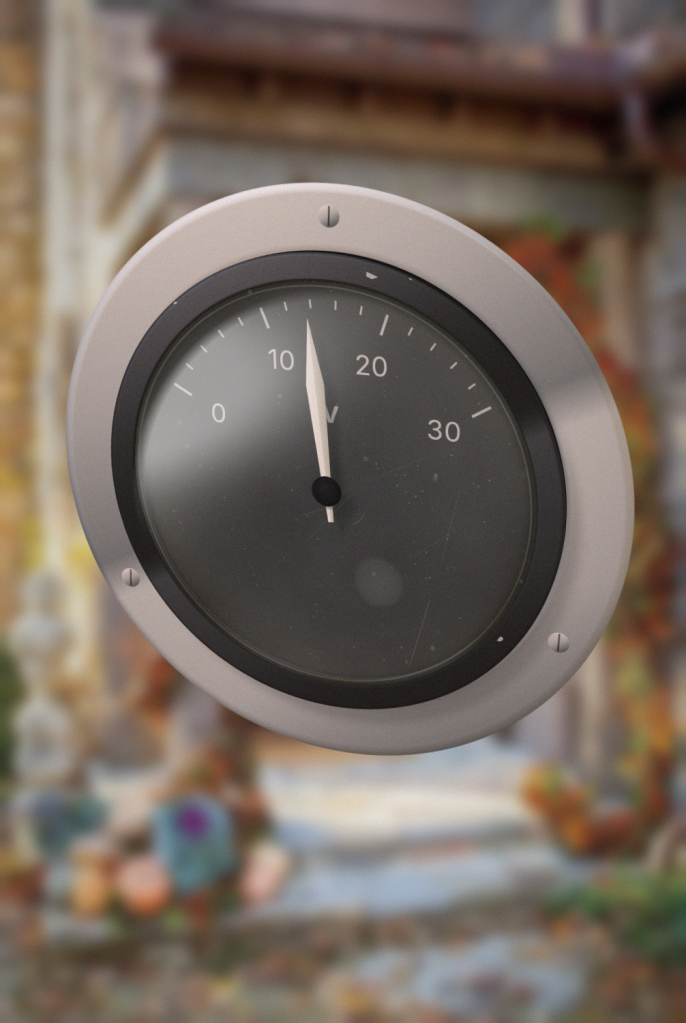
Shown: 14 (V)
